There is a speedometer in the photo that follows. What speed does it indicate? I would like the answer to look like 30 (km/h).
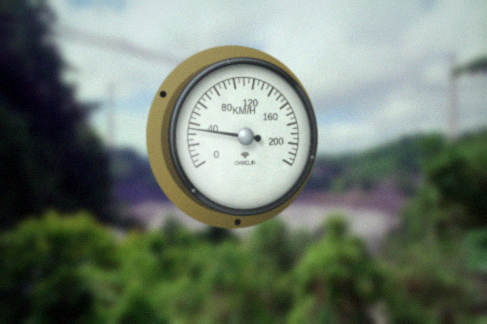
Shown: 35 (km/h)
